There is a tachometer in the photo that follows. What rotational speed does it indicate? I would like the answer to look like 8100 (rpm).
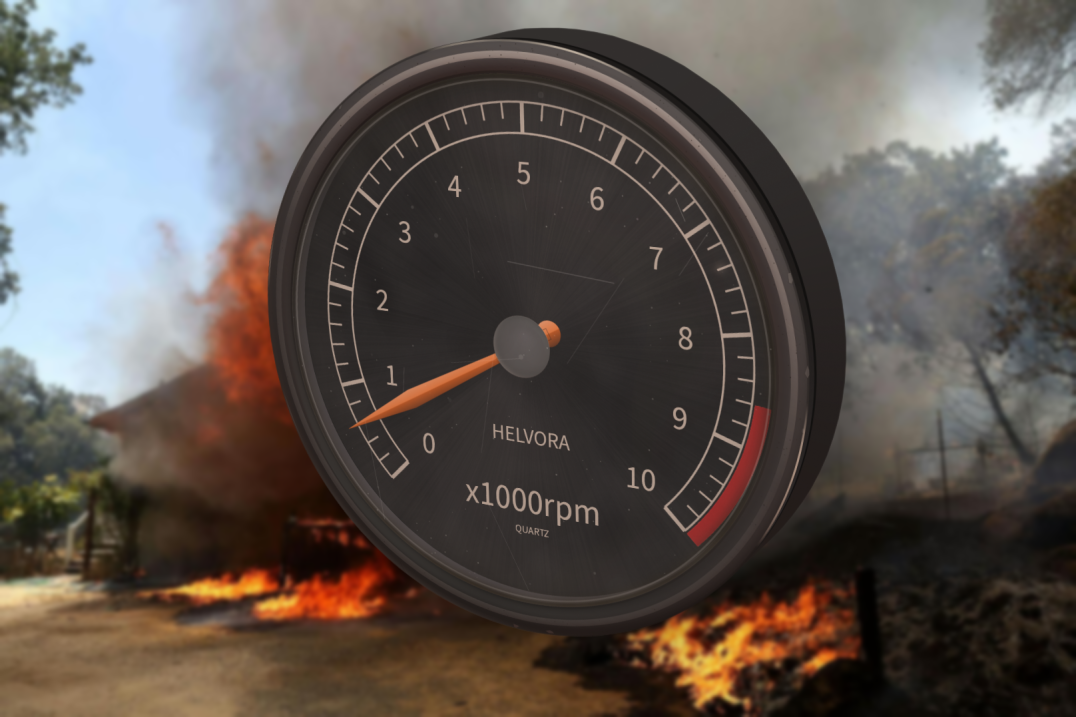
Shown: 600 (rpm)
